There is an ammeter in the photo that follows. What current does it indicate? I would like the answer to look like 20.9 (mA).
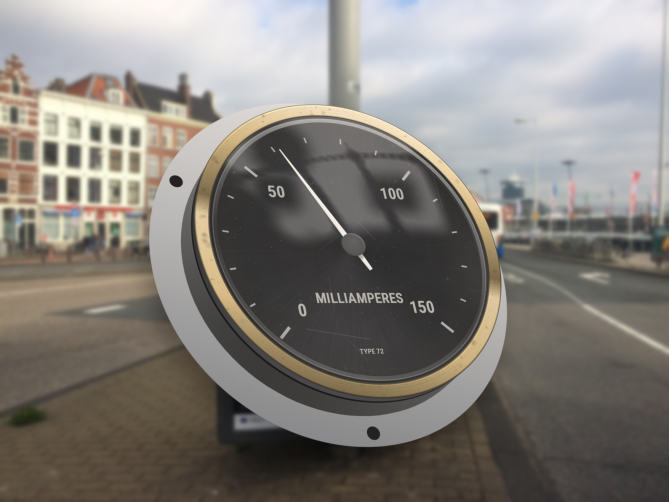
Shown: 60 (mA)
